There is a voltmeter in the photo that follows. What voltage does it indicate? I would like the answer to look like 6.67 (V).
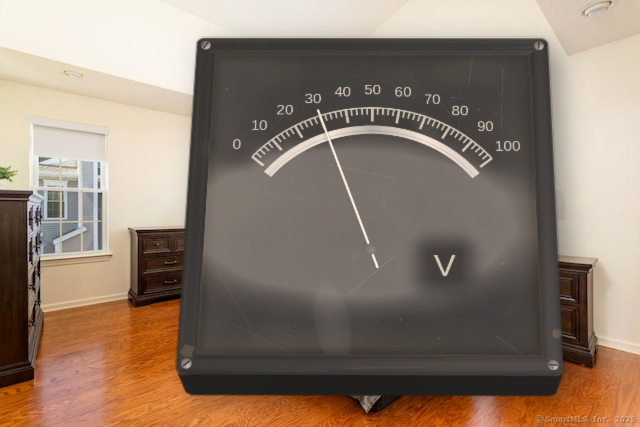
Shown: 30 (V)
